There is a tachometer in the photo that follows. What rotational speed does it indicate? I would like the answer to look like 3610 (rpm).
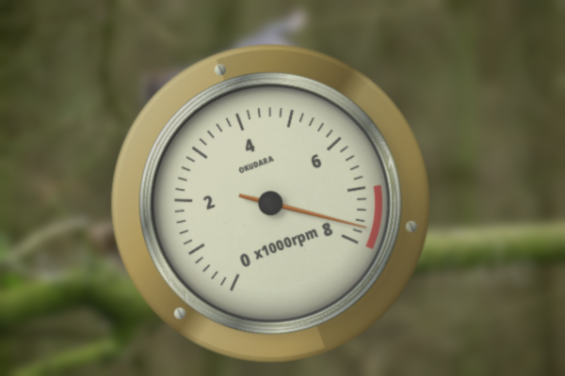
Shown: 7700 (rpm)
